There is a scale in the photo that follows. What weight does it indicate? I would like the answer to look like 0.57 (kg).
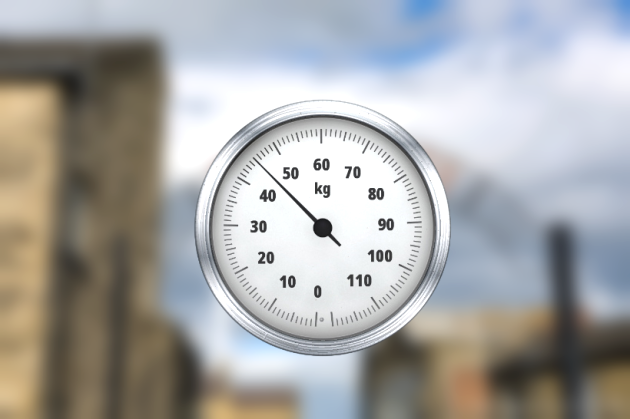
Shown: 45 (kg)
